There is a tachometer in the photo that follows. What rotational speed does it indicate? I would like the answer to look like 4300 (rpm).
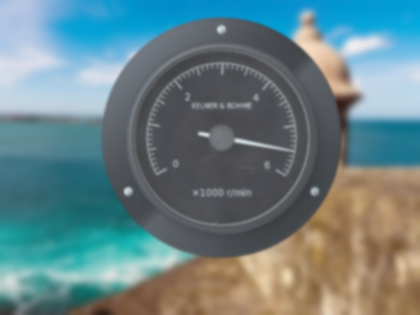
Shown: 5500 (rpm)
